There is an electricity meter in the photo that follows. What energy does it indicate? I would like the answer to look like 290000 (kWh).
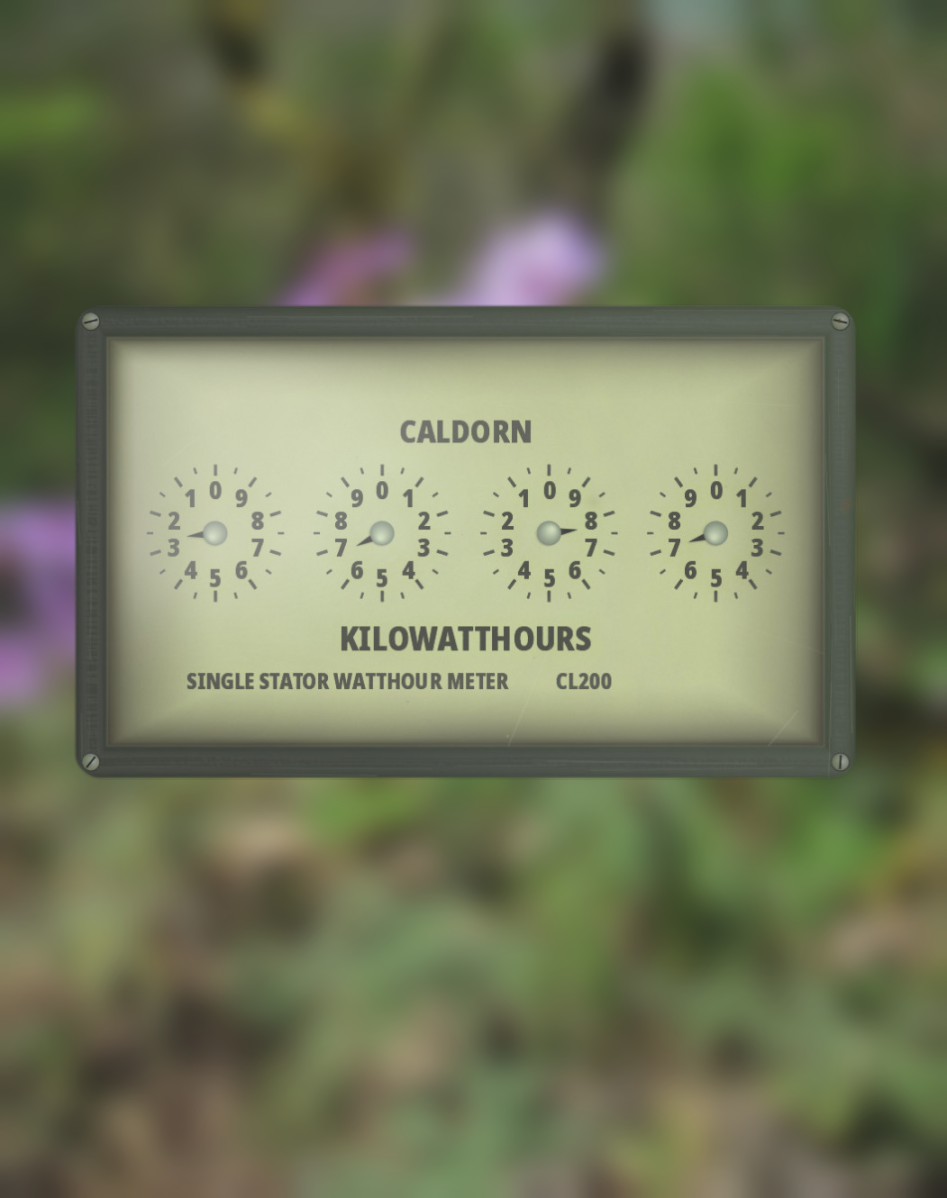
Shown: 2677 (kWh)
